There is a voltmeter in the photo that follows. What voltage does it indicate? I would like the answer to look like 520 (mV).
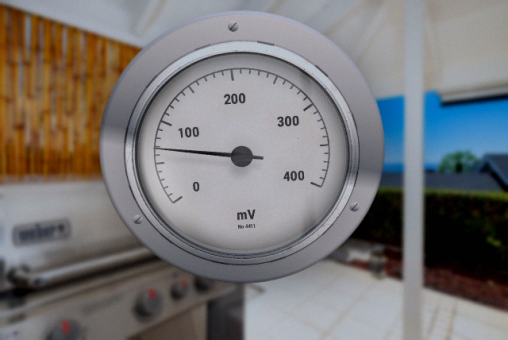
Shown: 70 (mV)
